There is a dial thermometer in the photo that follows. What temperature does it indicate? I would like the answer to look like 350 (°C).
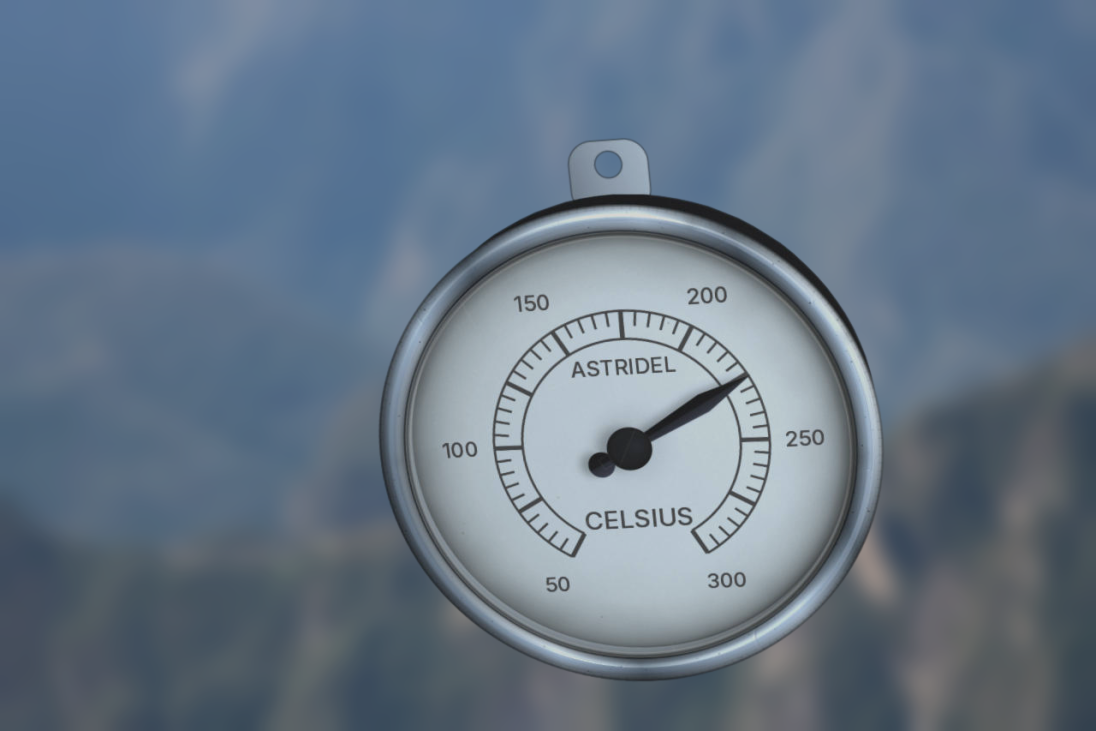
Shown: 225 (°C)
